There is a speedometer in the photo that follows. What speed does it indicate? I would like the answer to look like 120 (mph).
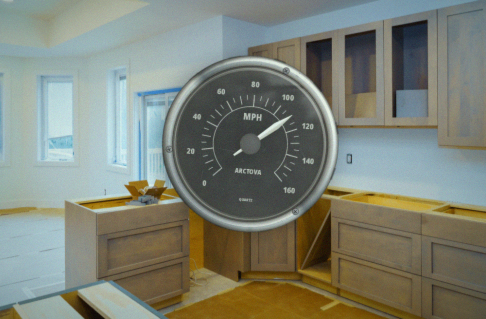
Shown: 110 (mph)
